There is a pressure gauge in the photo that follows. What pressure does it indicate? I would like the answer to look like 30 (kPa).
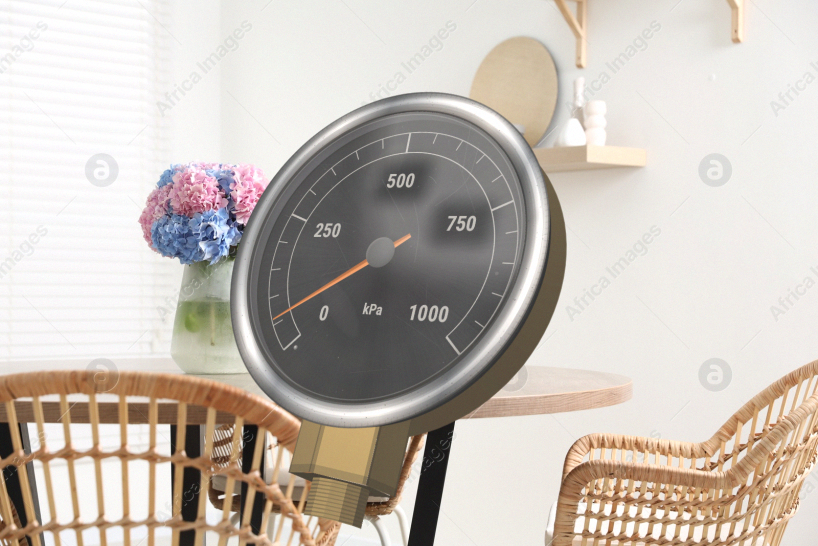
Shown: 50 (kPa)
